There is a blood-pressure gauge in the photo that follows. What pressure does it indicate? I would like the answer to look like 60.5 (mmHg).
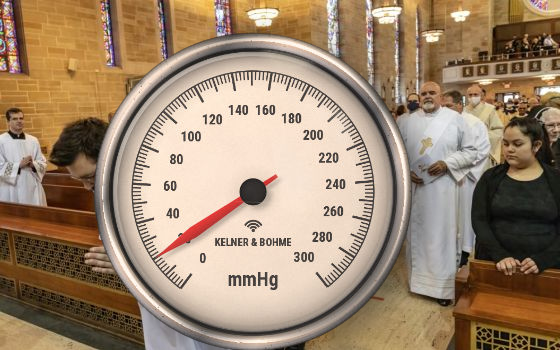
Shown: 20 (mmHg)
